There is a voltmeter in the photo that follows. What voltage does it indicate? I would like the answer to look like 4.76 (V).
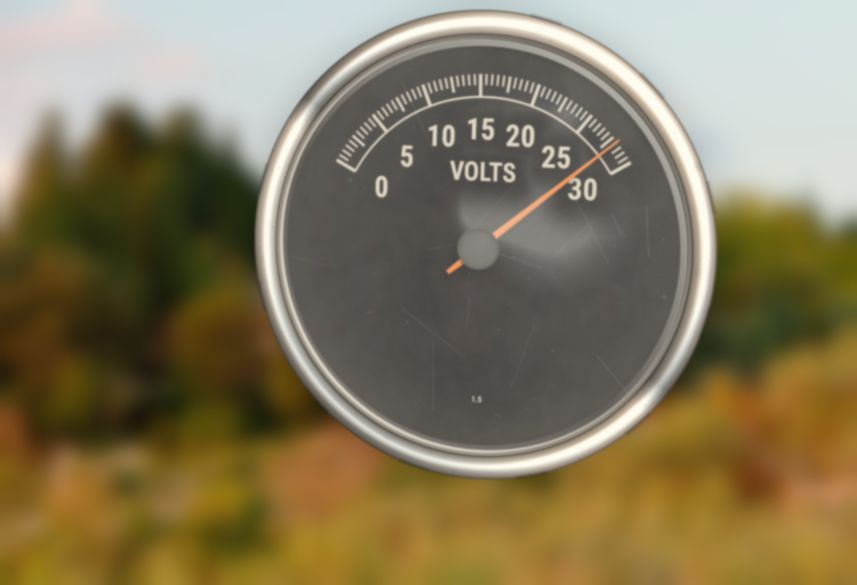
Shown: 28 (V)
